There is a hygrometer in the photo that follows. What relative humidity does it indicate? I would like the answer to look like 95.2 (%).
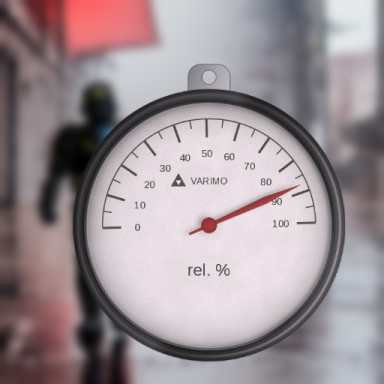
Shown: 87.5 (%)
